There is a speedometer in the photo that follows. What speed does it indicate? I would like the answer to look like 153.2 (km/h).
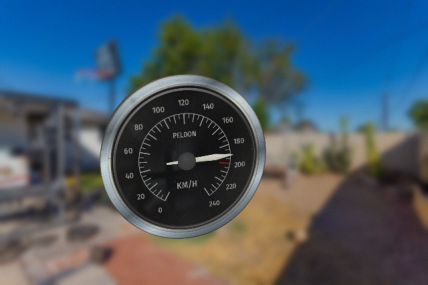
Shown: 190 (km/h)
